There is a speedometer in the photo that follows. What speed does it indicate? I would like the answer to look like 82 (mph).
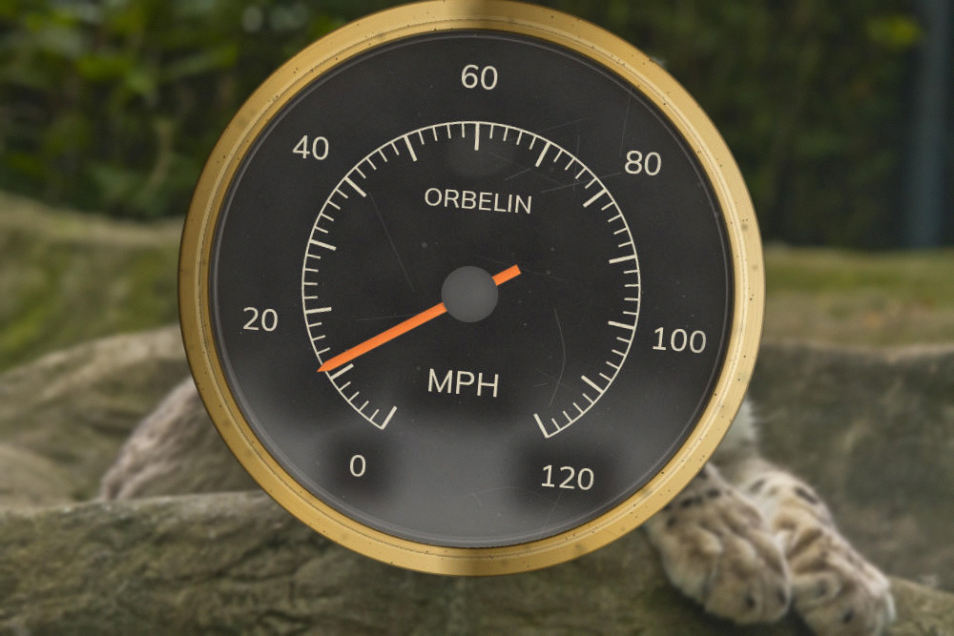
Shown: 12 (mph)
